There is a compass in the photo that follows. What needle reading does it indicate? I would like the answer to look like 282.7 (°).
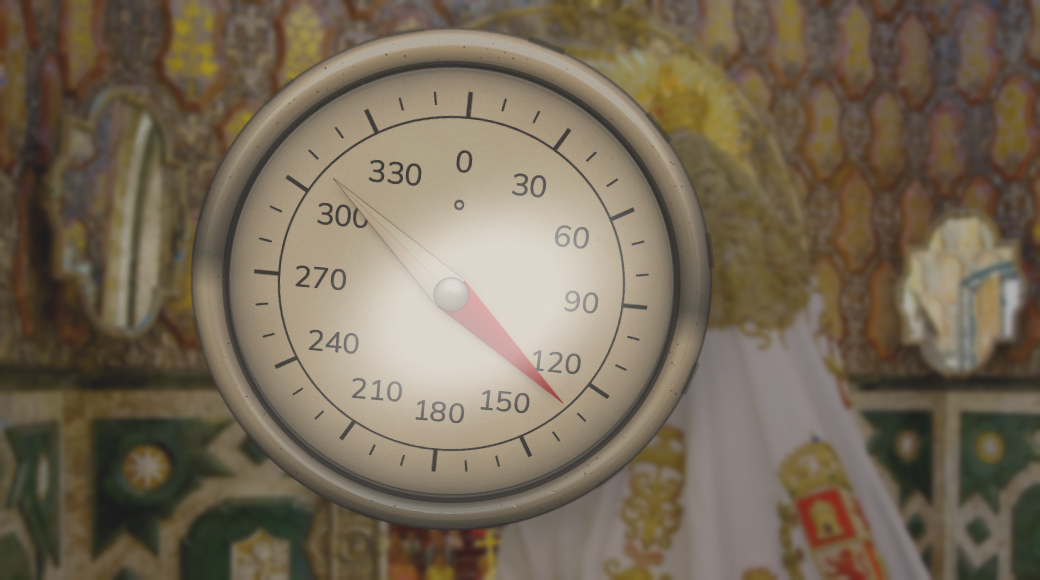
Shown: 130 (°)
